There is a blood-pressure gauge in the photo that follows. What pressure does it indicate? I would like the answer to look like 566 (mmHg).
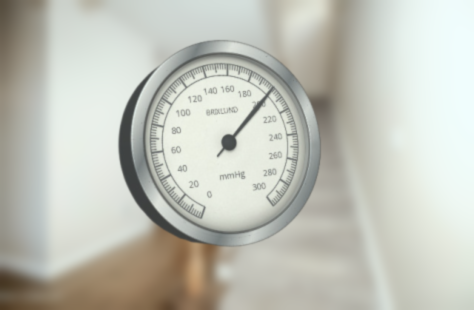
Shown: 200 (mmHg)
